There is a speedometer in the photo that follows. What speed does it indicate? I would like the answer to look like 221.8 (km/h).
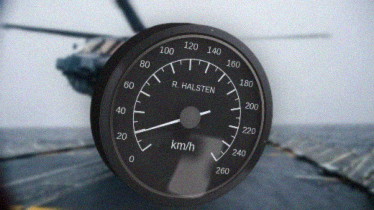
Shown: 20 (km/h)
